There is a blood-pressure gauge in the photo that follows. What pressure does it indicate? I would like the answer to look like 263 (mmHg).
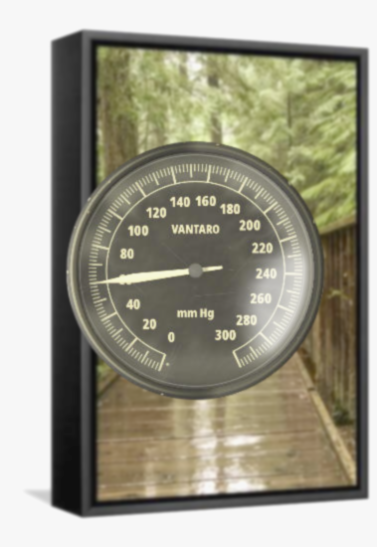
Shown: 60 (mmHg)
